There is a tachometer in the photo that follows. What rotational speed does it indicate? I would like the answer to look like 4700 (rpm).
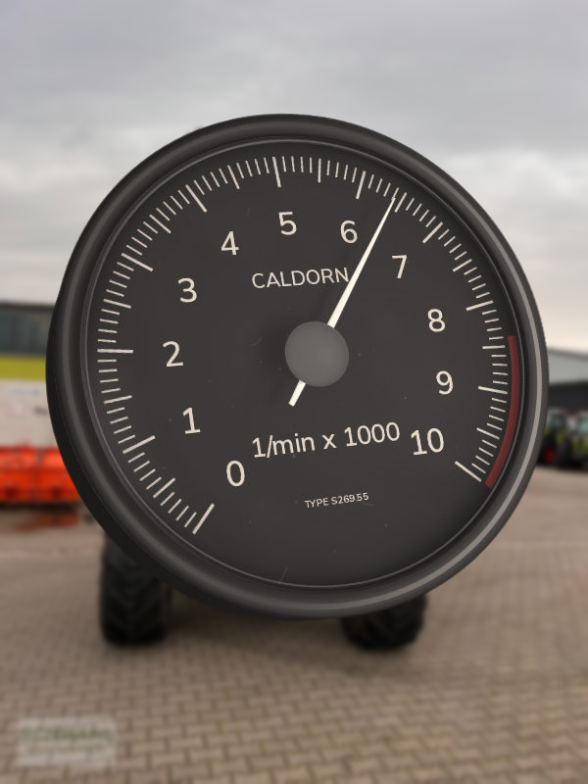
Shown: 6400 (rpm)
